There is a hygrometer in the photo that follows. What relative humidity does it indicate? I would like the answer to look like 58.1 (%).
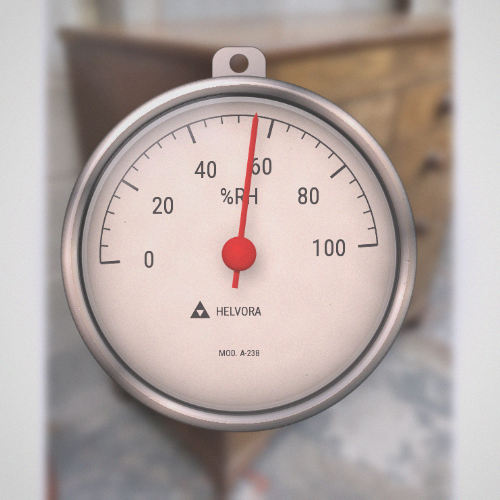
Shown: 56 (%)
